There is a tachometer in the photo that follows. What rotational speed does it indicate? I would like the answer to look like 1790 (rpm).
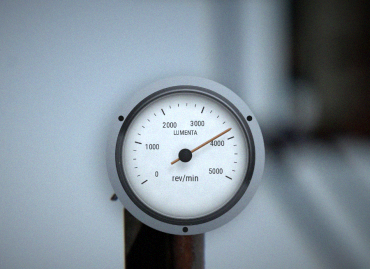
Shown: 3800 (rpm)
